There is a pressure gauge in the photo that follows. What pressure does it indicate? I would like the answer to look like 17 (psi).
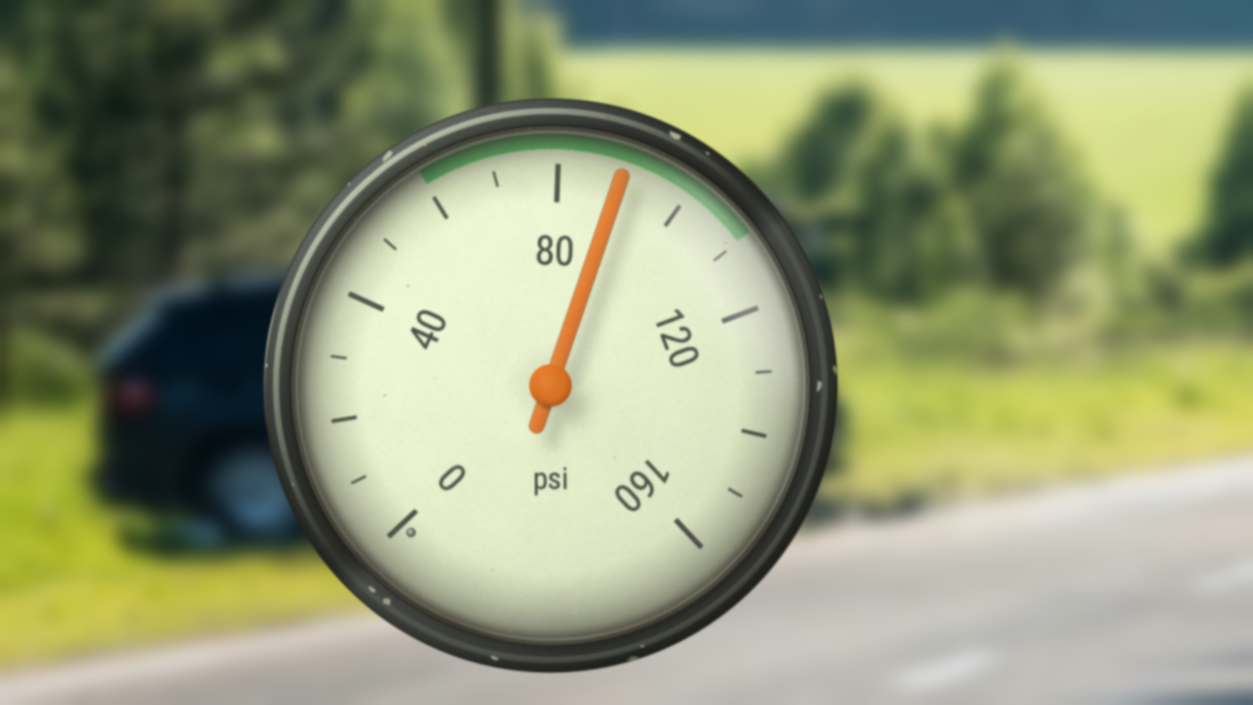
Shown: 90 (psi)
